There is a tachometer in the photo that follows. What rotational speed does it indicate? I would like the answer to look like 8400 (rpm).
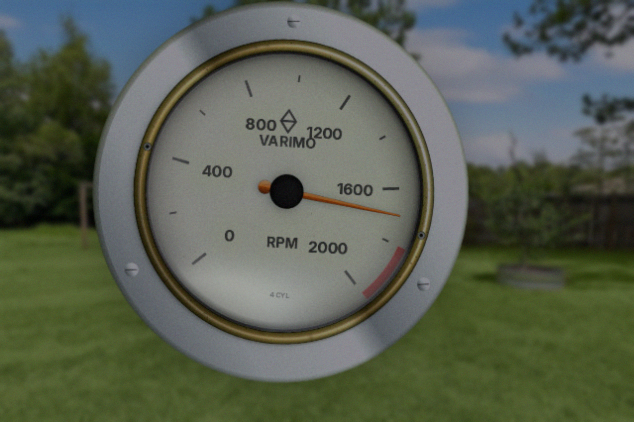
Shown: 1700 (rpm)
